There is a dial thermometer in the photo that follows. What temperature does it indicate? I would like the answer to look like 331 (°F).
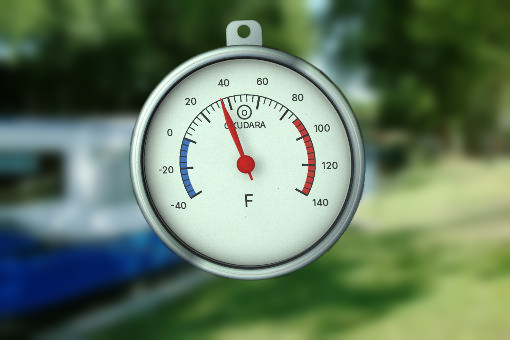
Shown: 36 (°F)
